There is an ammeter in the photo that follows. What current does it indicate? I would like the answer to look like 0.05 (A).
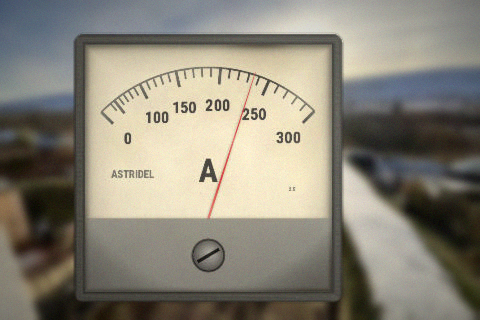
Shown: 235 (A)
